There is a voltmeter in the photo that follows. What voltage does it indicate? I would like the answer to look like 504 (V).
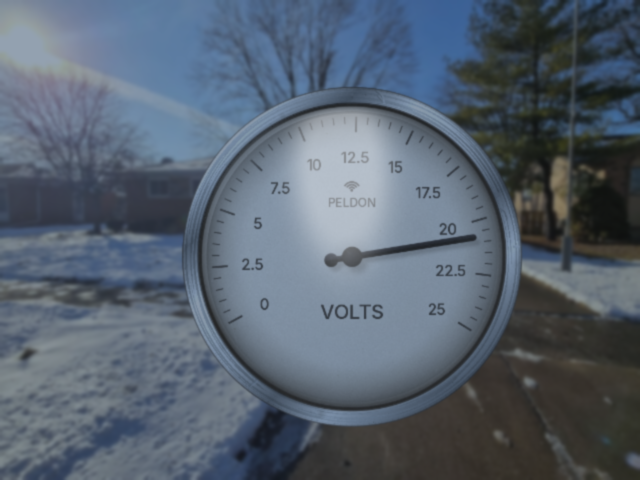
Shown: 20.75 (V)
